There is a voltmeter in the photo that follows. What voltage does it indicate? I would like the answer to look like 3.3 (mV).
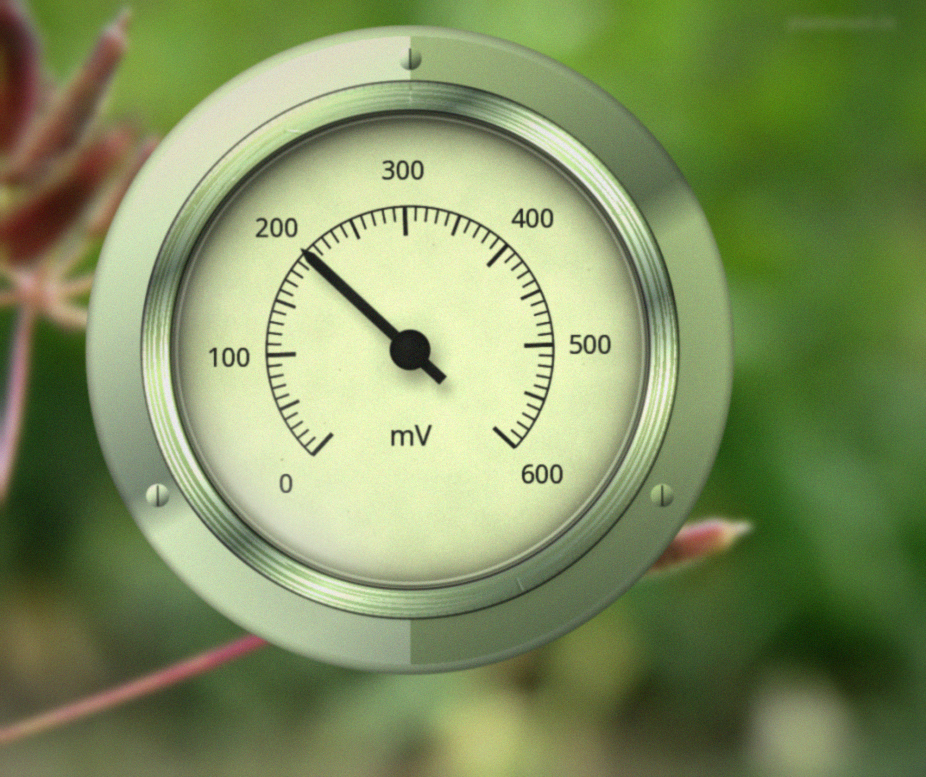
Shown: 200 (mV)
